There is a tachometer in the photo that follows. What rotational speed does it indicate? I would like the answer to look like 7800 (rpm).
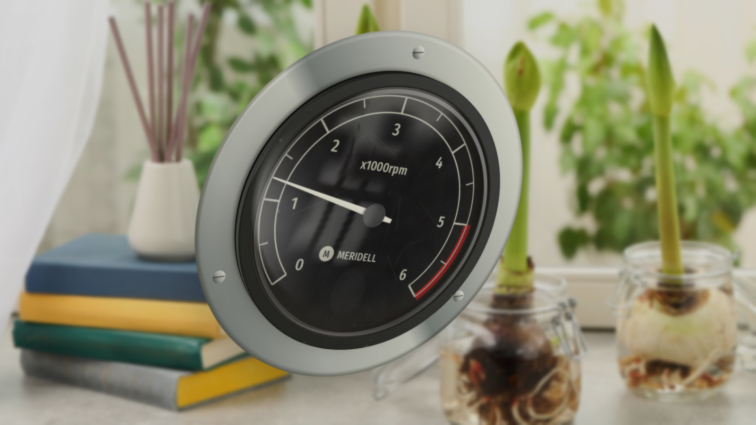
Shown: 1250 (rpm)
